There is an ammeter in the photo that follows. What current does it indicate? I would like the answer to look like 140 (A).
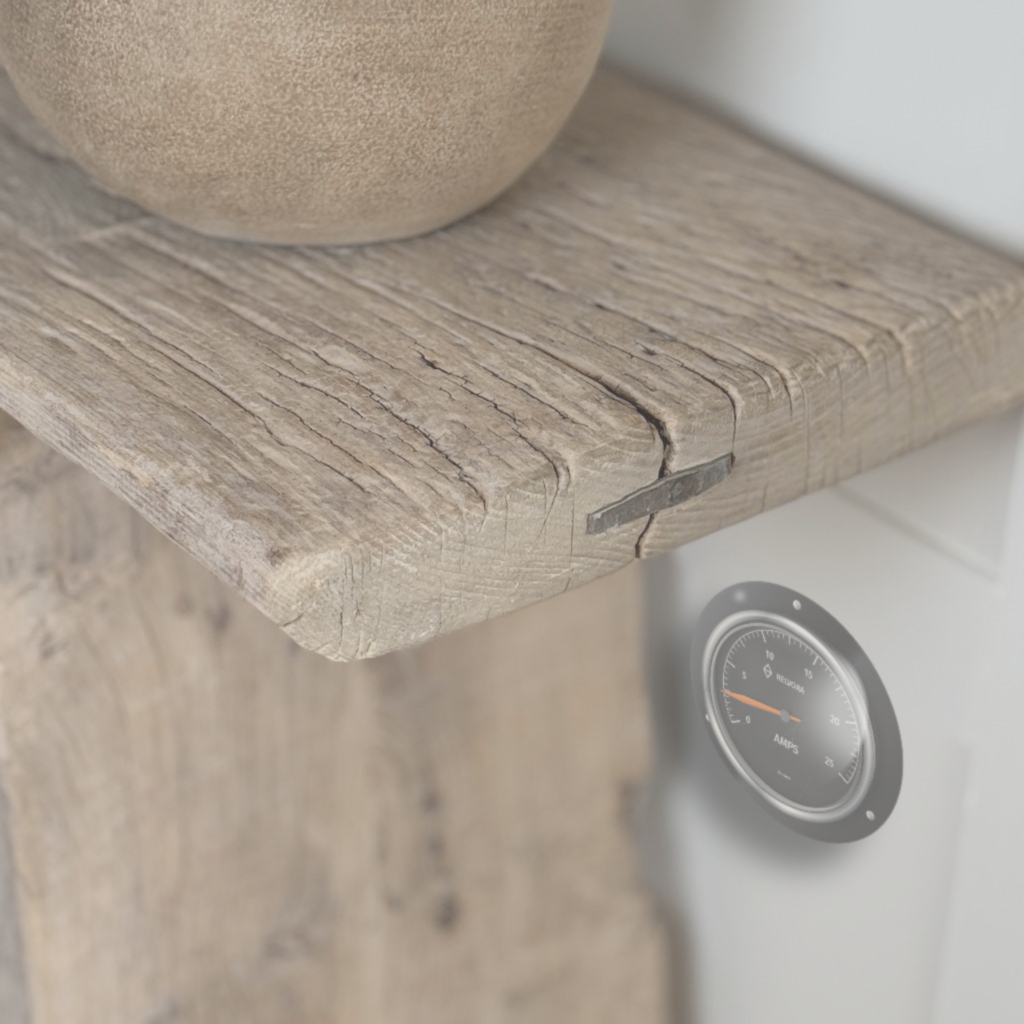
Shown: 2.5 (A)
